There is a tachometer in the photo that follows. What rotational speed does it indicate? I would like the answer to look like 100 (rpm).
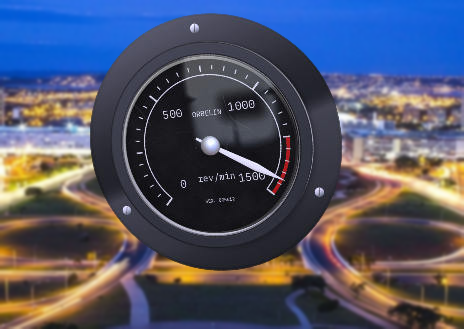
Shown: 1425 (rpm)
